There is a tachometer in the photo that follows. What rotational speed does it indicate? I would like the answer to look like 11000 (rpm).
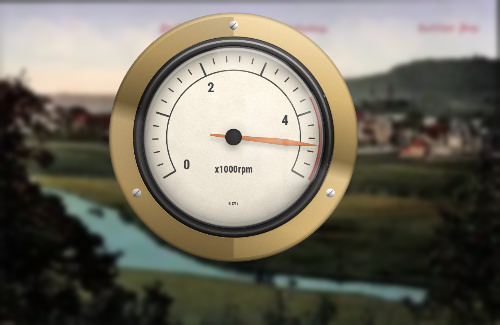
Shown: 4500 (rpm)
